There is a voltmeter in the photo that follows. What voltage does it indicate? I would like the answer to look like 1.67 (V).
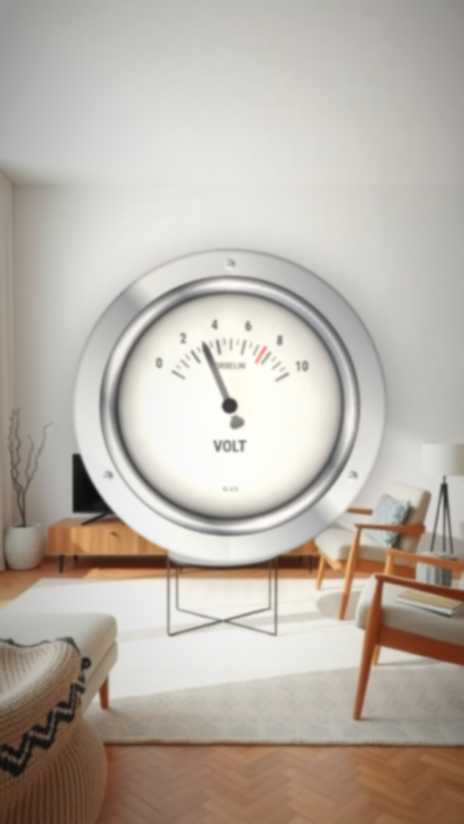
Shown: 3 (V)
